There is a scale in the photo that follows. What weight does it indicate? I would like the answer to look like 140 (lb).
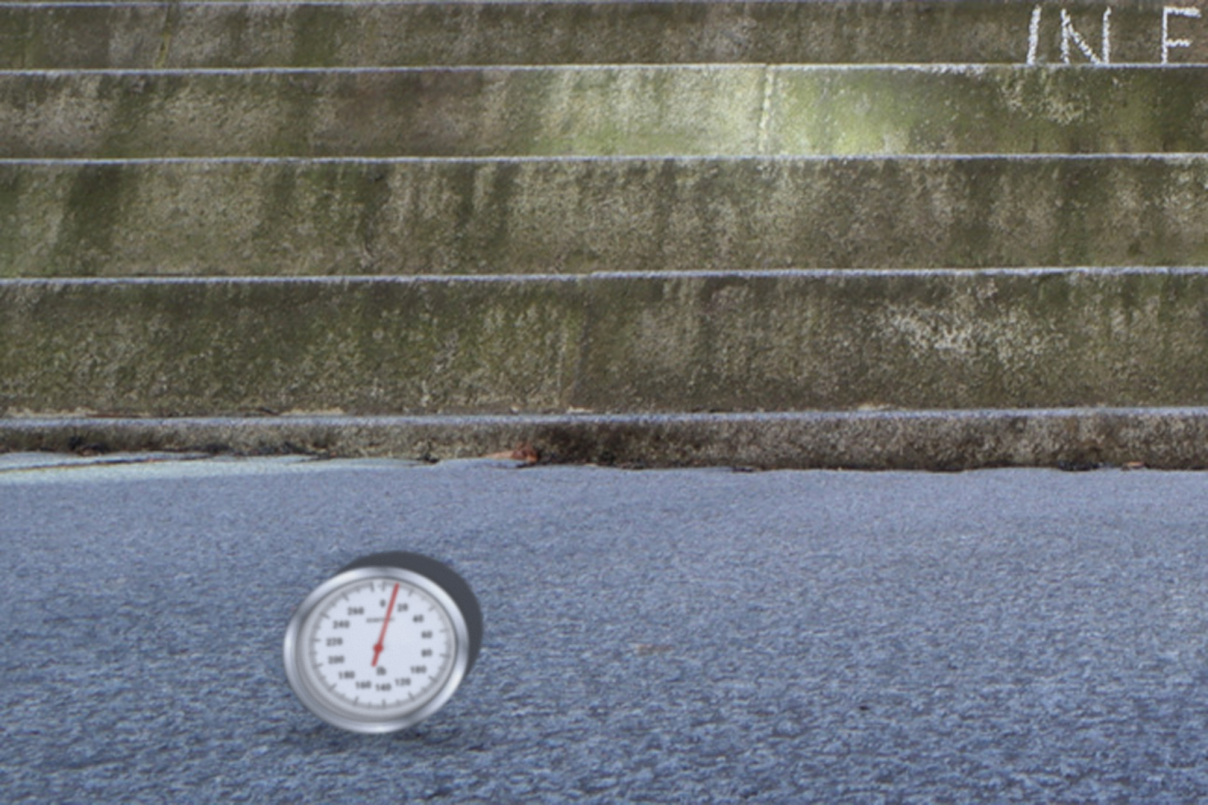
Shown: 10 (lb)
